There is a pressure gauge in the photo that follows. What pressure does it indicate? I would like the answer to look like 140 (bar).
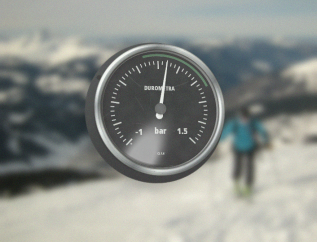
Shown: 0.35 (bar)
